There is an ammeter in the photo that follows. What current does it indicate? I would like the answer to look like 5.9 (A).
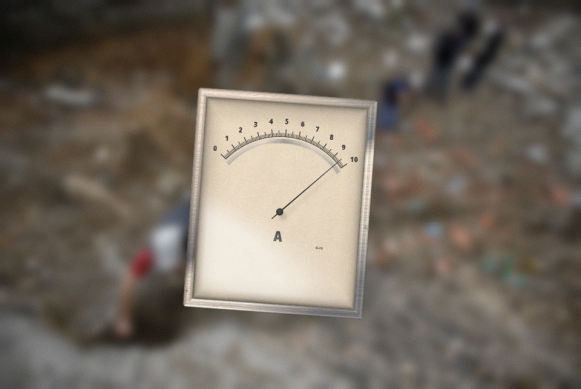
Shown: 9.5 (A)
